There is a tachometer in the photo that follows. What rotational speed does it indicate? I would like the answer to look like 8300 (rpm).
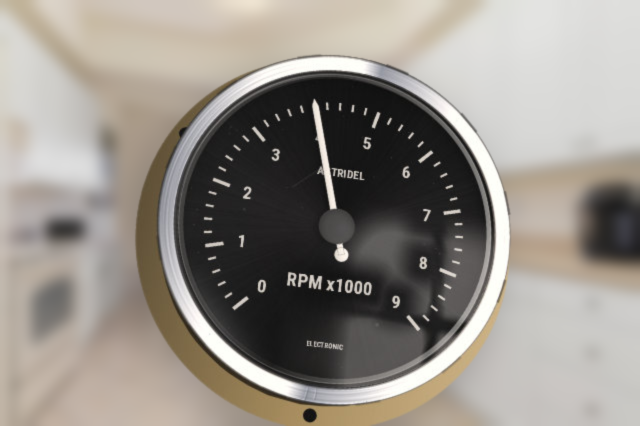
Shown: 4000 (rpm)
